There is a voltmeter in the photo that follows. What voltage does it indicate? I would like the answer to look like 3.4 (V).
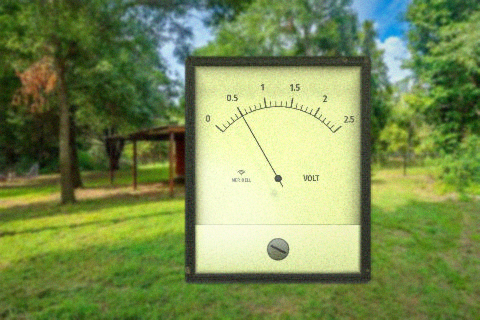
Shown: 0.5 (V)
